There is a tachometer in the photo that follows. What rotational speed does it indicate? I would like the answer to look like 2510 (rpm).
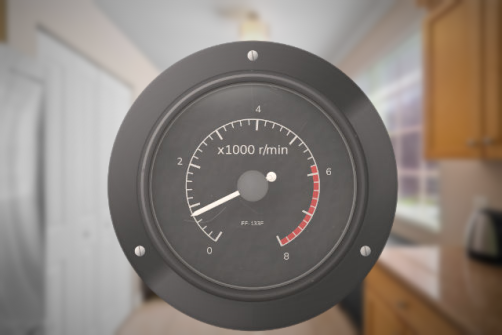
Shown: 800 (rpm)
